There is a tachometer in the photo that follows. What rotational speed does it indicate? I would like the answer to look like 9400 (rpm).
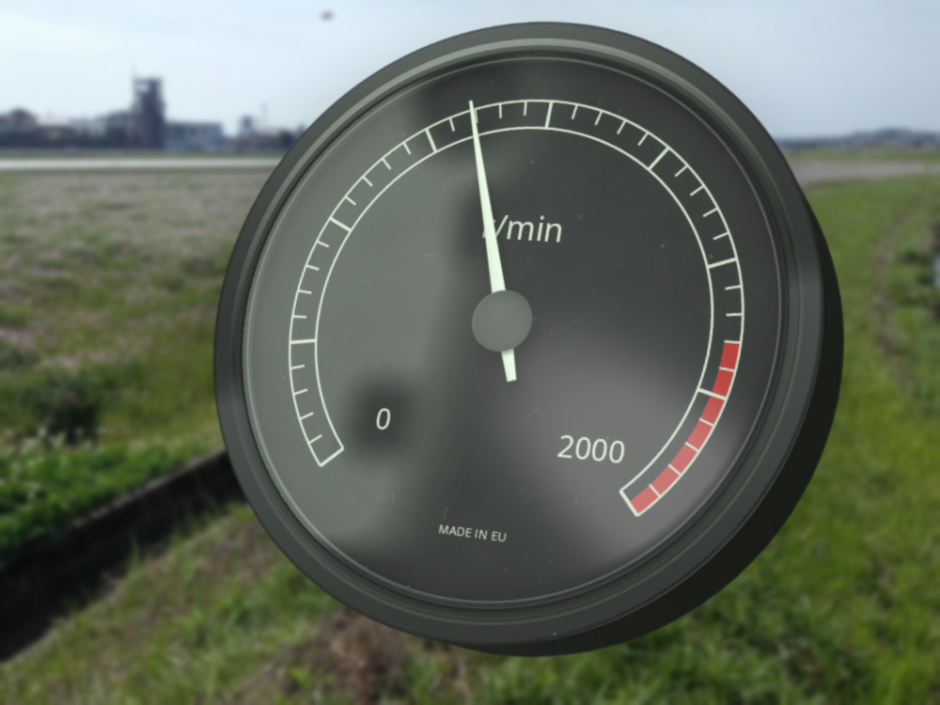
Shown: 850 (rpm)
